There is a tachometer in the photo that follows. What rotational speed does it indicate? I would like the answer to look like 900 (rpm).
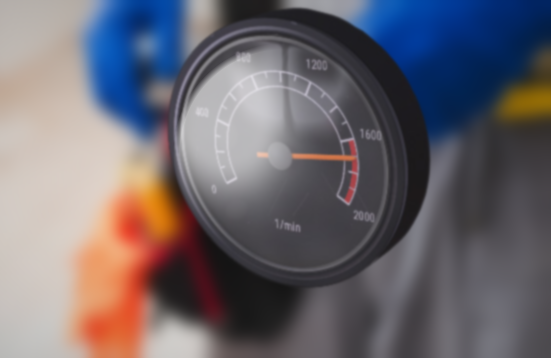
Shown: 1700 (rpm)
